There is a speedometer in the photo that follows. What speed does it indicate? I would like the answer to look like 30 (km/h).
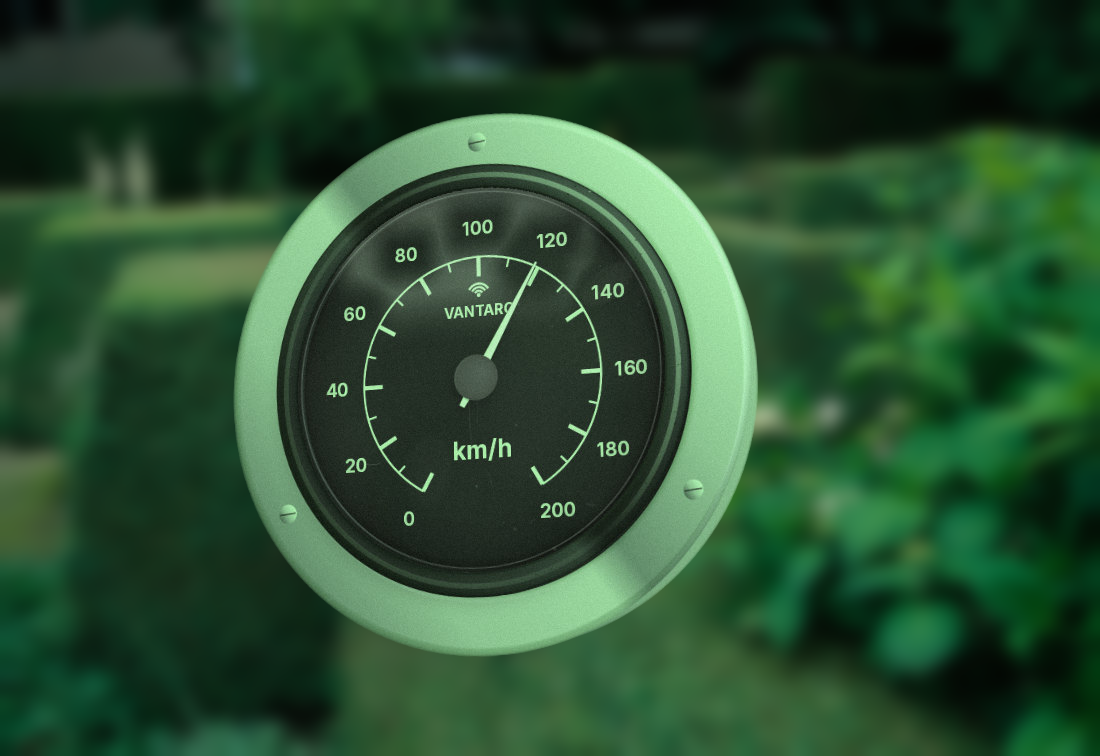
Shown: 120 (km/h)
